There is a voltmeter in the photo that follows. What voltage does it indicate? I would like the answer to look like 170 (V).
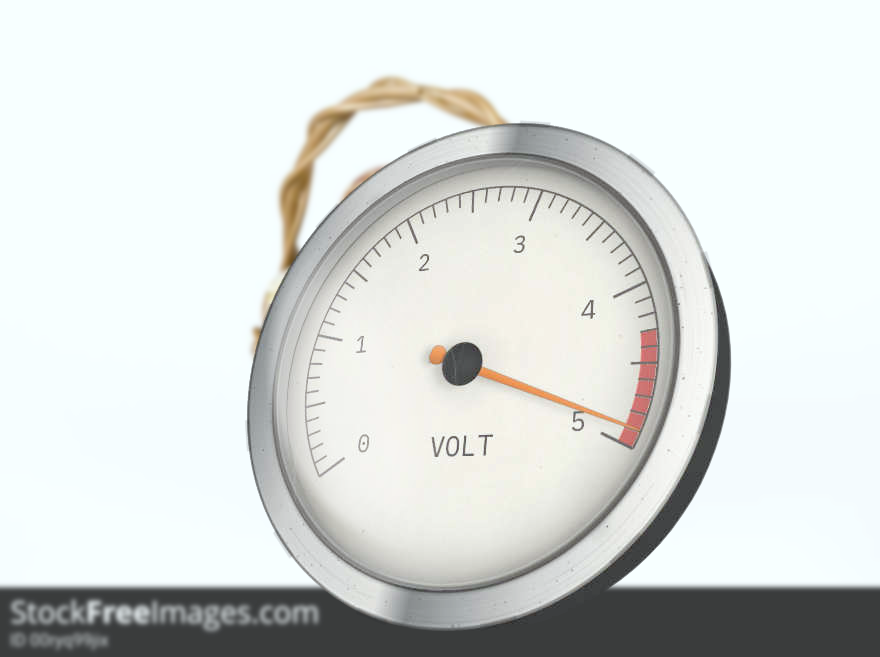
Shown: 4.9 (V)
